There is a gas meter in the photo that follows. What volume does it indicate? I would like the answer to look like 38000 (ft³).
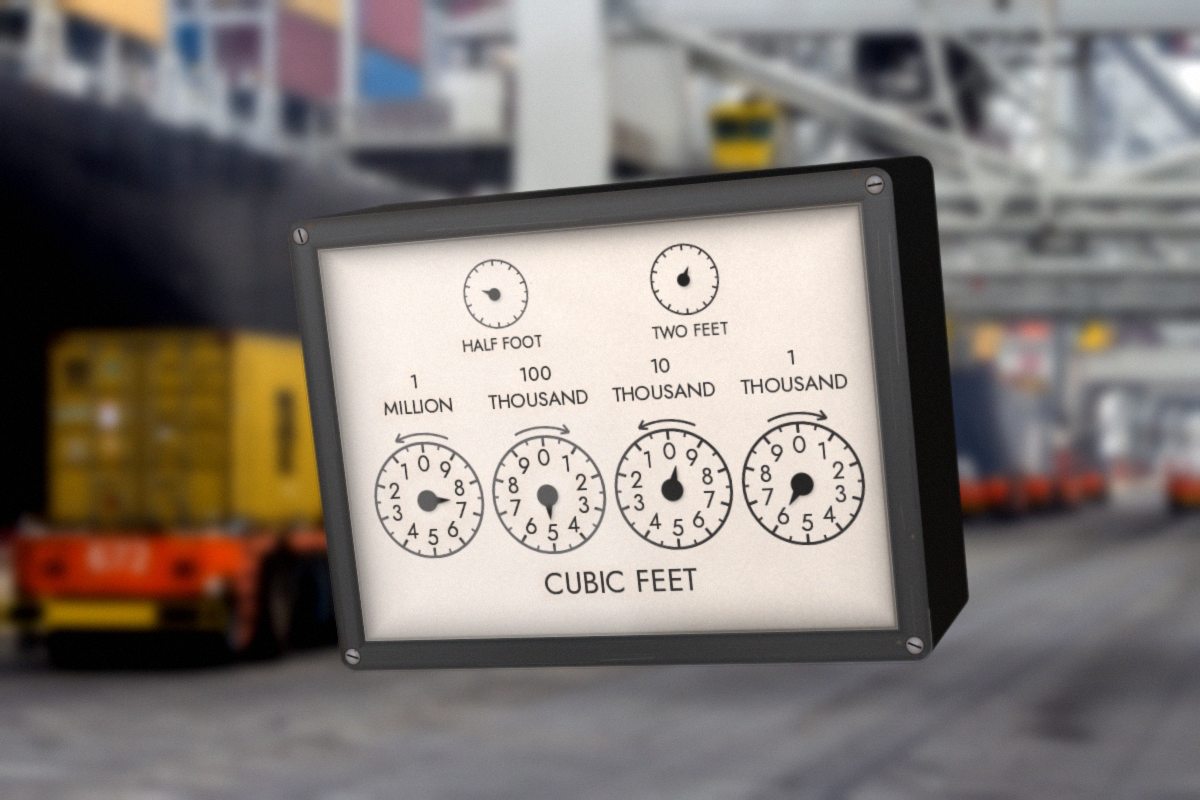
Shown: 749600 (ft³)
